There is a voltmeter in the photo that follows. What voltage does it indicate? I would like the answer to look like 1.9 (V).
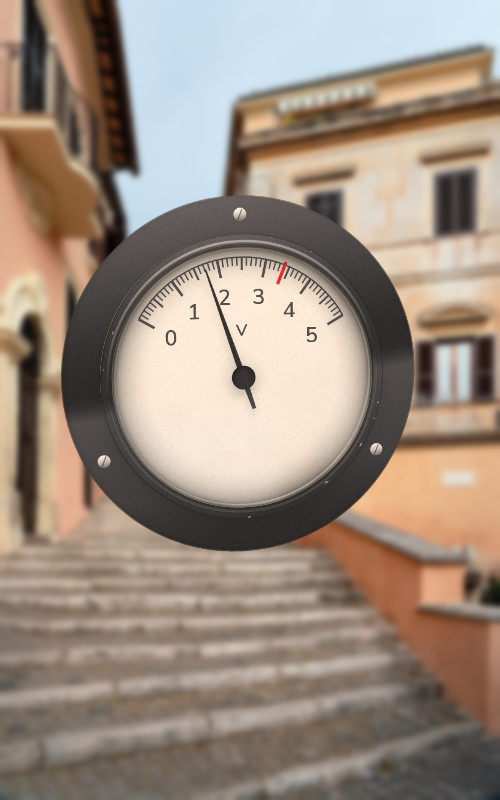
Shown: 1.7 (V)
